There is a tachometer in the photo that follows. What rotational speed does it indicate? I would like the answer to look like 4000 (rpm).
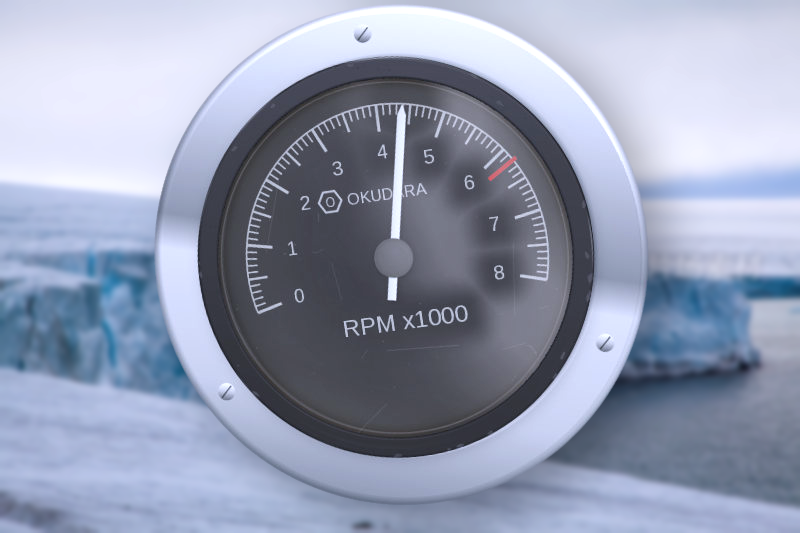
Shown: 4400 (rpm)
